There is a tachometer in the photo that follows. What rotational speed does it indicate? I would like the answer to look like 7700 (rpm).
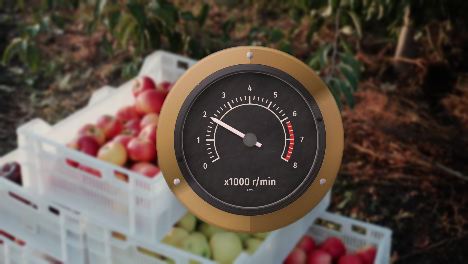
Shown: 2000 (rpm)
